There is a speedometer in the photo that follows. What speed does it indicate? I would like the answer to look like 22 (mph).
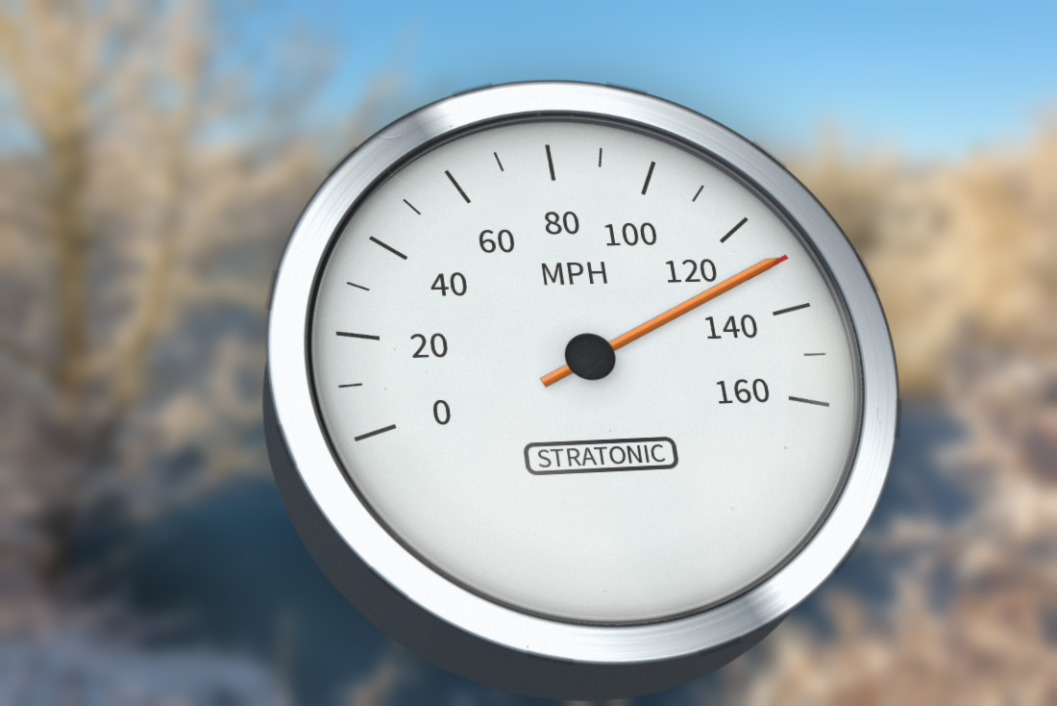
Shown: 130 (mph)
